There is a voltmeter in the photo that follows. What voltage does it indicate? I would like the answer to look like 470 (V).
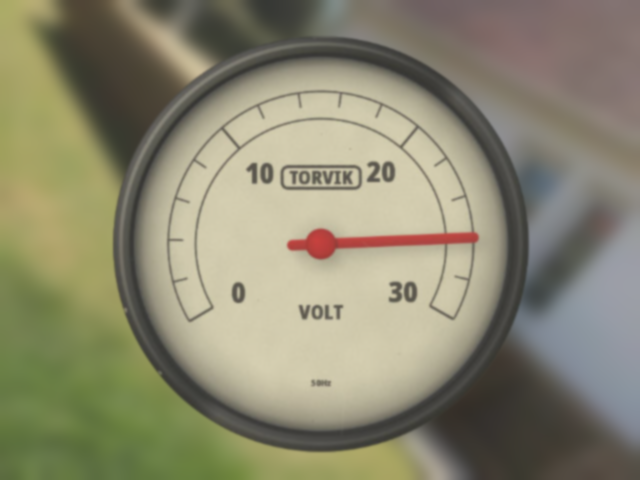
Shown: 26 (V)
